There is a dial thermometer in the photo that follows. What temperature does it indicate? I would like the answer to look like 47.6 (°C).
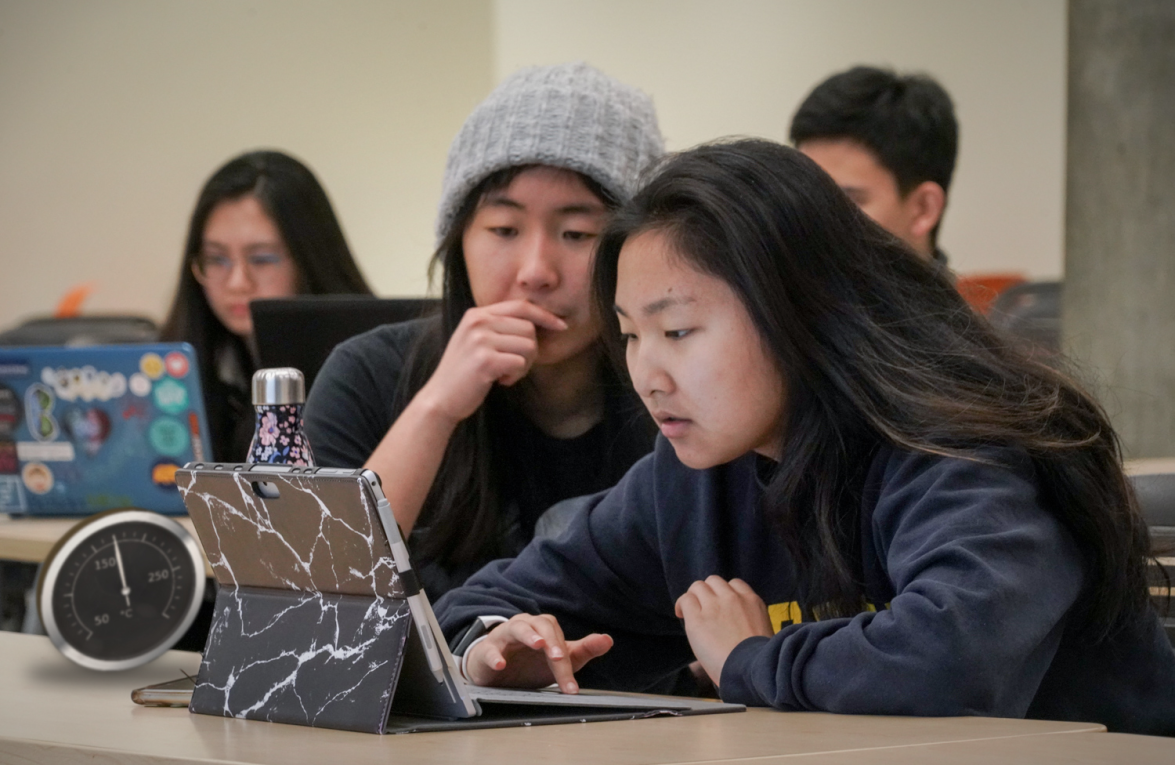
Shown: 170 (°C)
